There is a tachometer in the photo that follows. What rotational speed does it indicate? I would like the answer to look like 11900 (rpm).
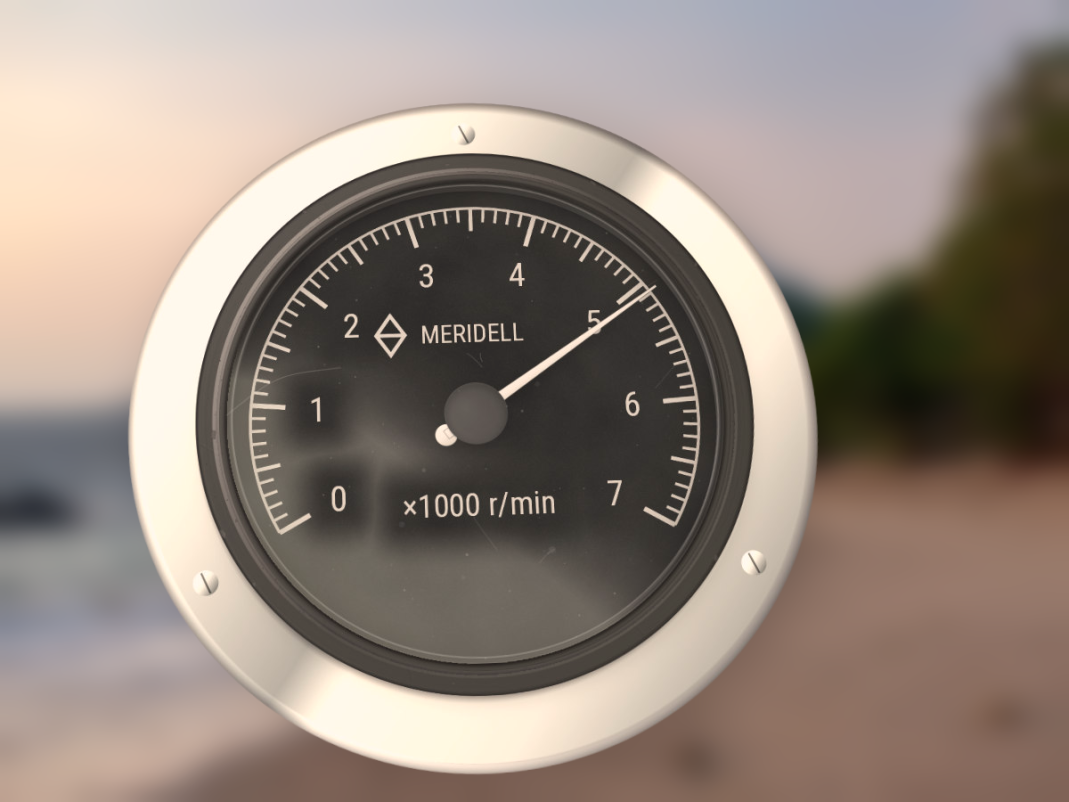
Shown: 5100 (rpm)
